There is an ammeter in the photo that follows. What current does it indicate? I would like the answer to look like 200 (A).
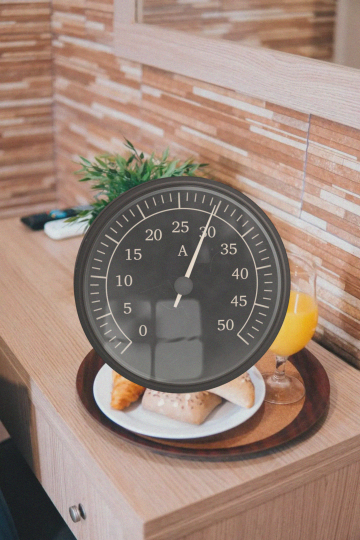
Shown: 29.5 (A)
